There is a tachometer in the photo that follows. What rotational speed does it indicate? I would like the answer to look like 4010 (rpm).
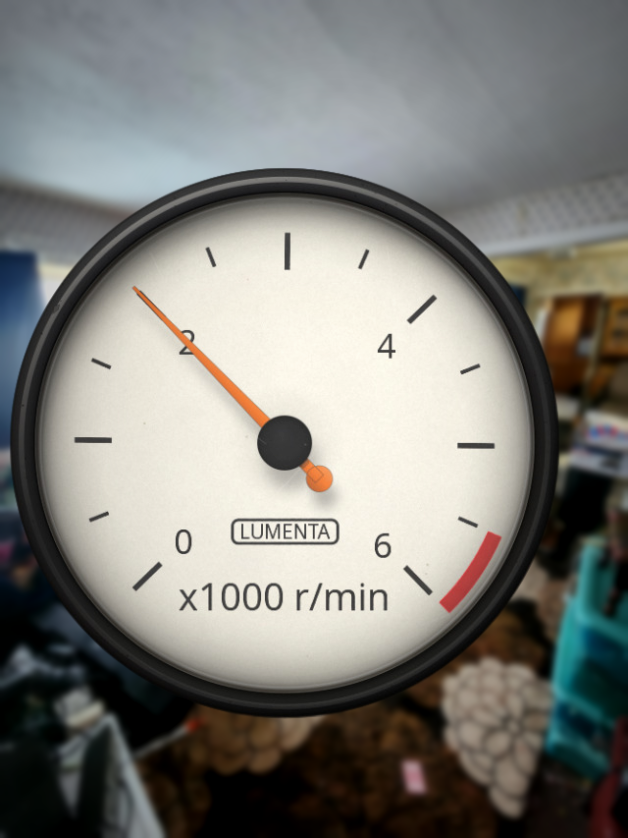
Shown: 2000 (rpm)
